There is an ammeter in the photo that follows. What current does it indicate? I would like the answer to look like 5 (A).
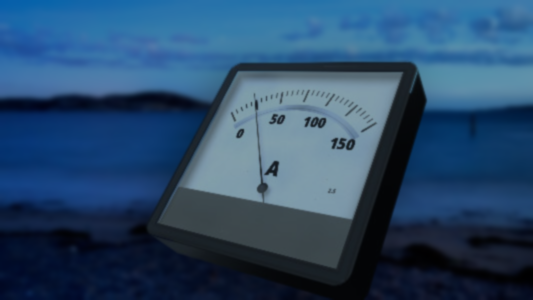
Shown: 25 (A)
